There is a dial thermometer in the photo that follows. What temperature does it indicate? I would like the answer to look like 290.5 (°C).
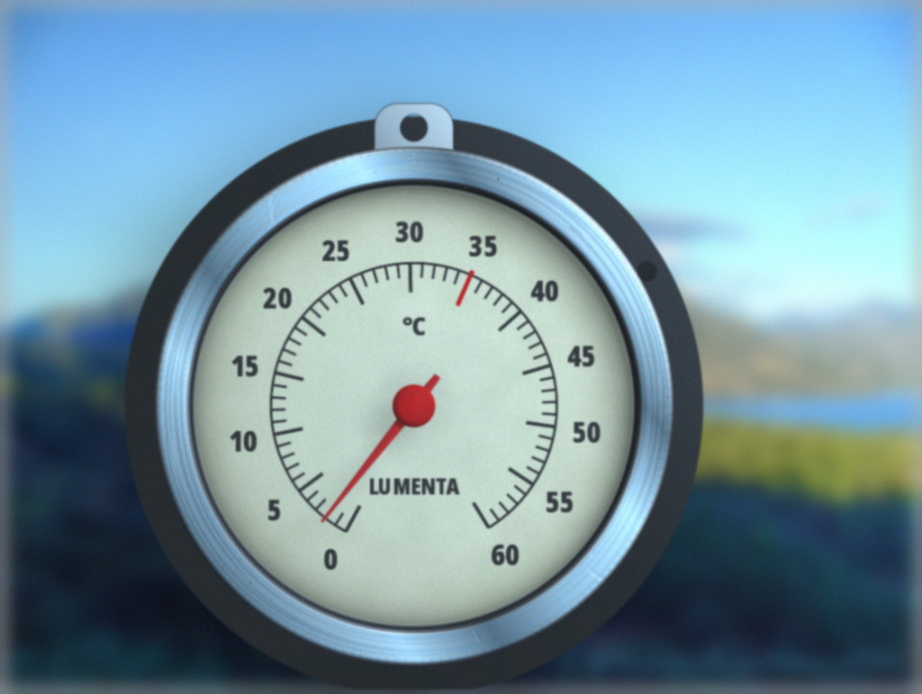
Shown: 2 (°C)
